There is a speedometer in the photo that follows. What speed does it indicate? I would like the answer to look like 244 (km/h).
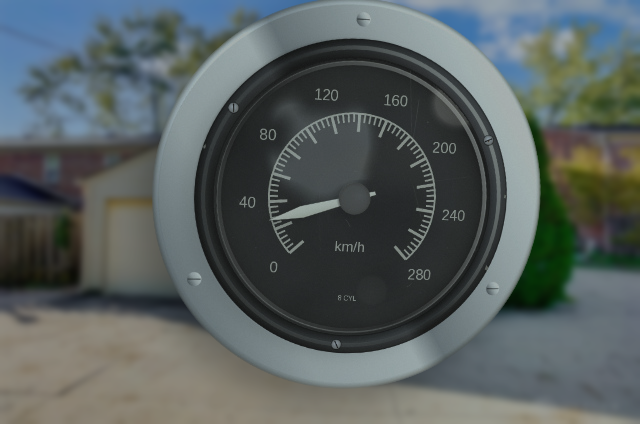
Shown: 28 (km/h)
